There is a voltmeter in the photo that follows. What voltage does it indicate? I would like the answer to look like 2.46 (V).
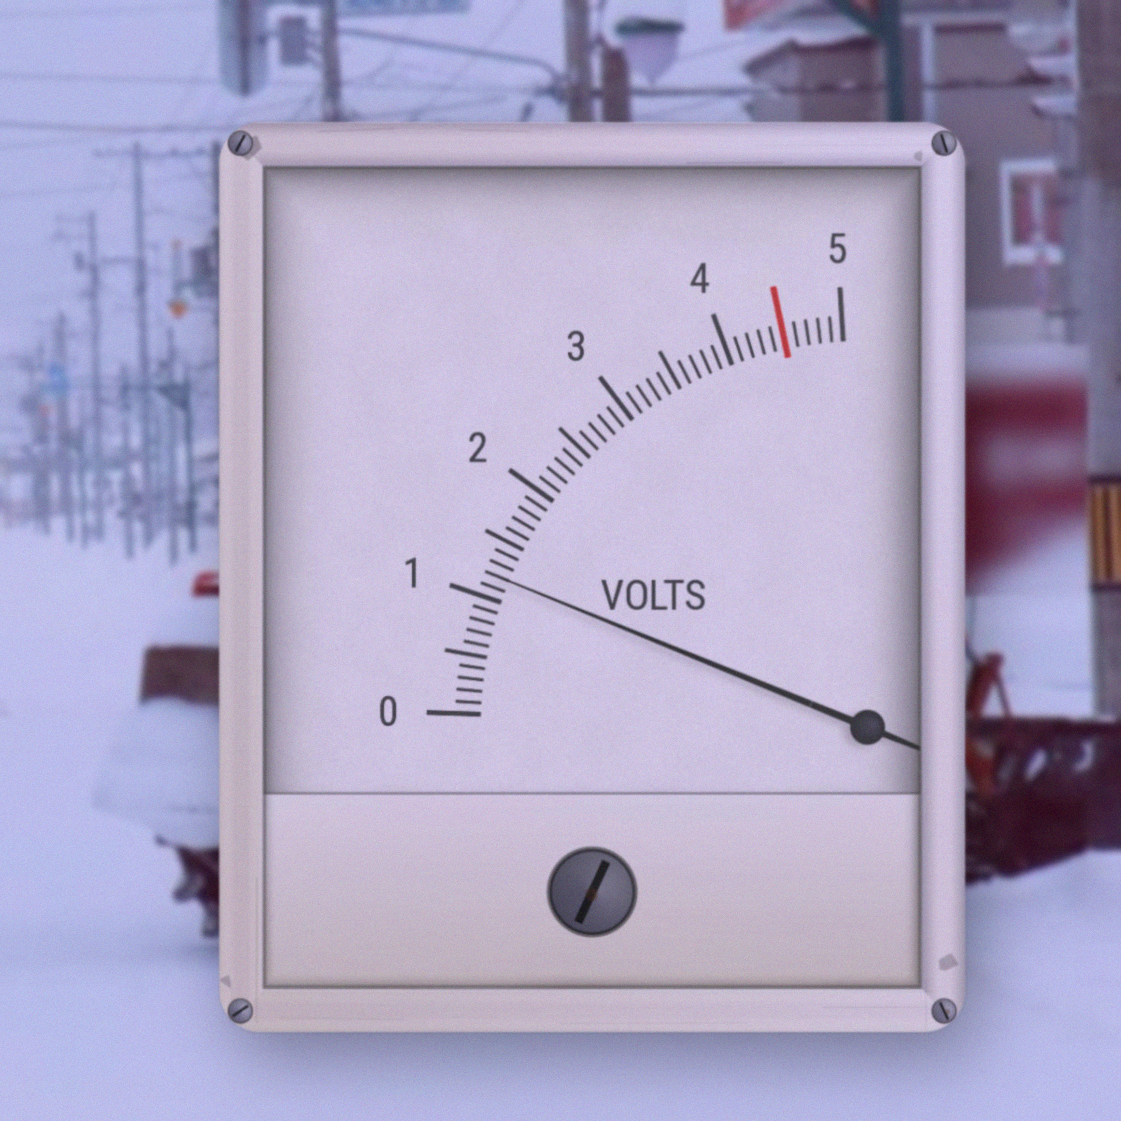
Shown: 1.2 (V)
